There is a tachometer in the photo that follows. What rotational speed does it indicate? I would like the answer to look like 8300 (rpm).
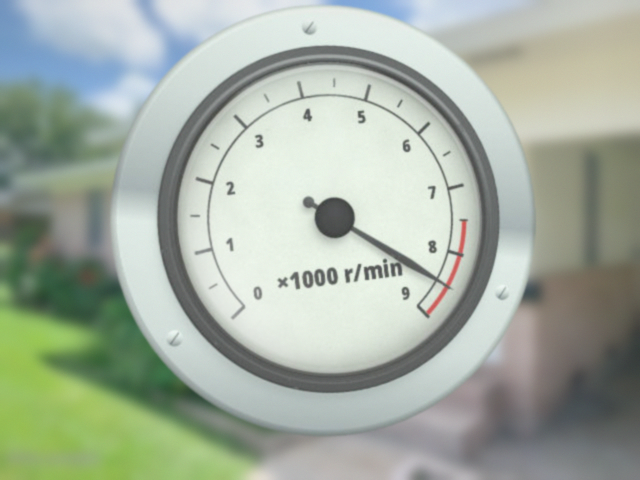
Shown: 8500 (rpm)
